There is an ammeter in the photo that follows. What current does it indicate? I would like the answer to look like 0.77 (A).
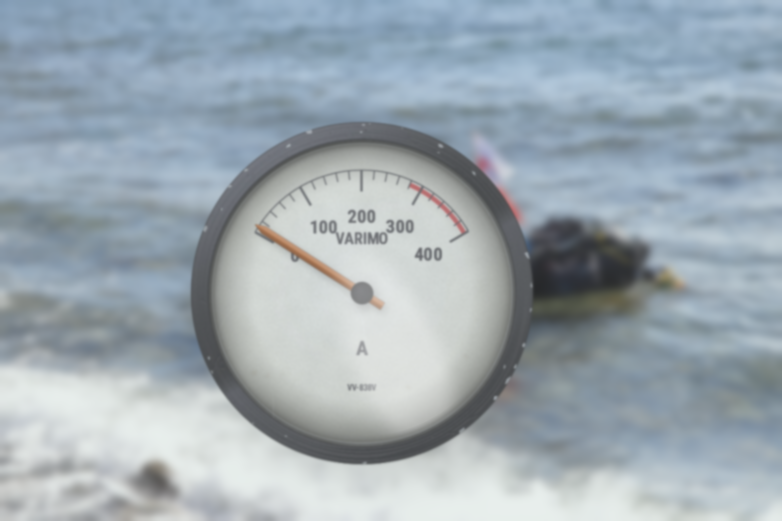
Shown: 10 (A)
